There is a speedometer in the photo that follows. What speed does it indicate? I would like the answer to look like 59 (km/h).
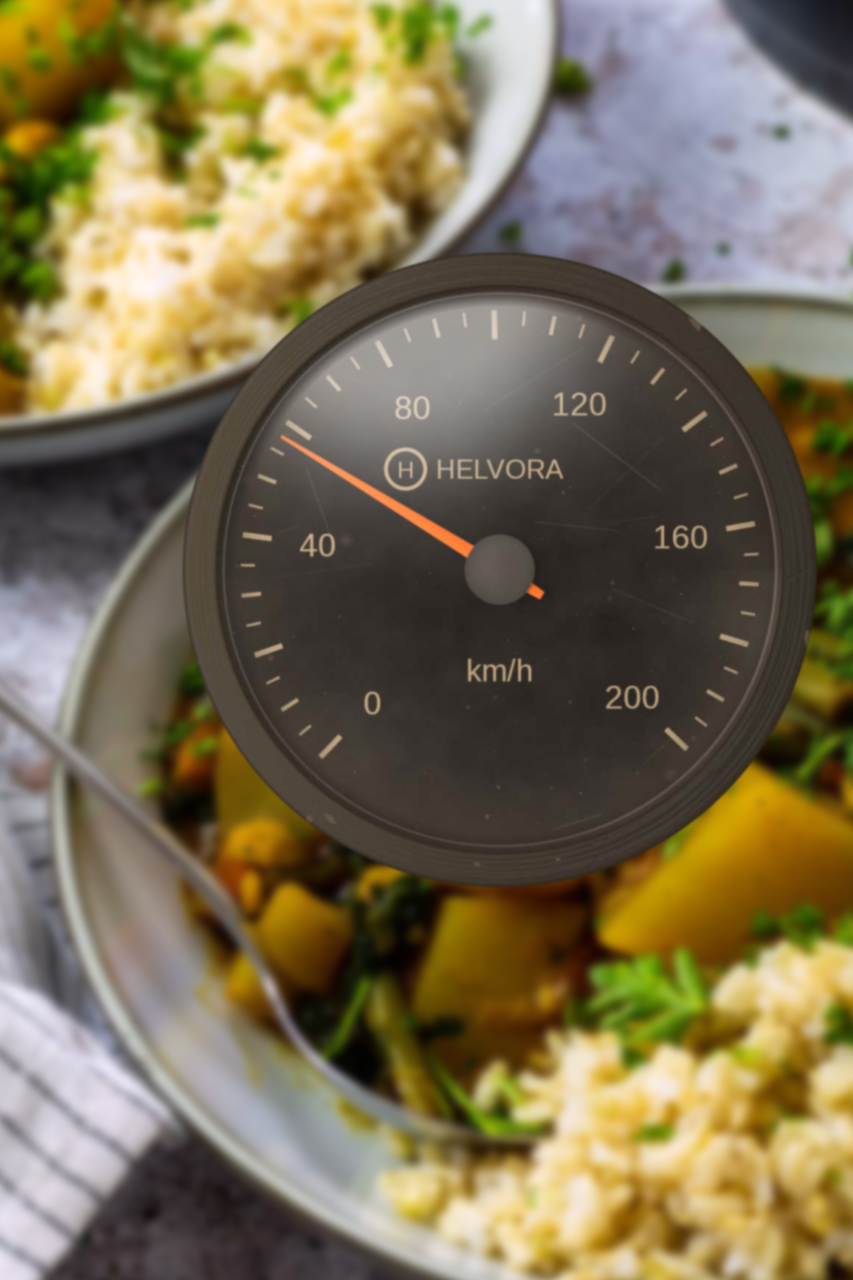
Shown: 57.5 (km/h)
